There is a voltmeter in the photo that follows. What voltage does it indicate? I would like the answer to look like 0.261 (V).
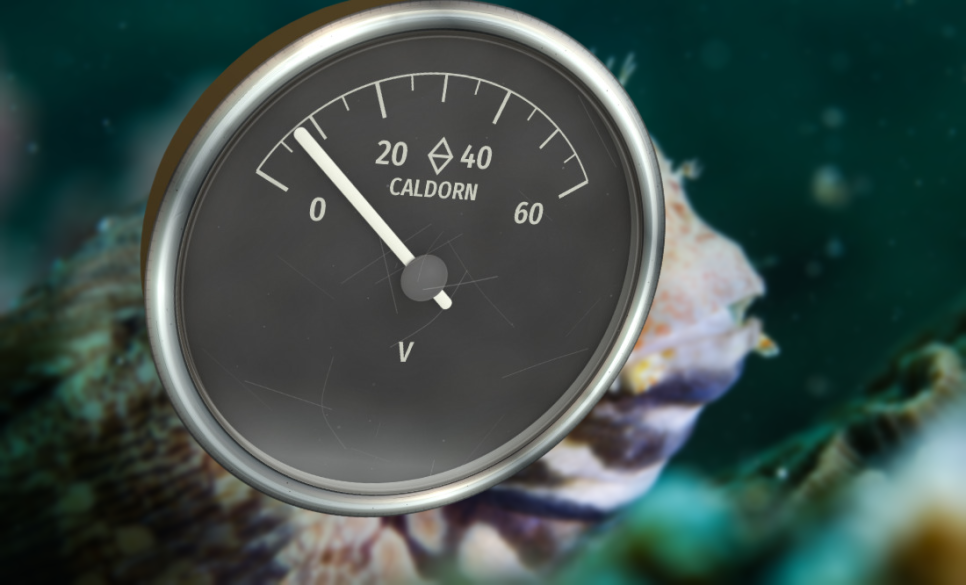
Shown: 7.5 (V)
